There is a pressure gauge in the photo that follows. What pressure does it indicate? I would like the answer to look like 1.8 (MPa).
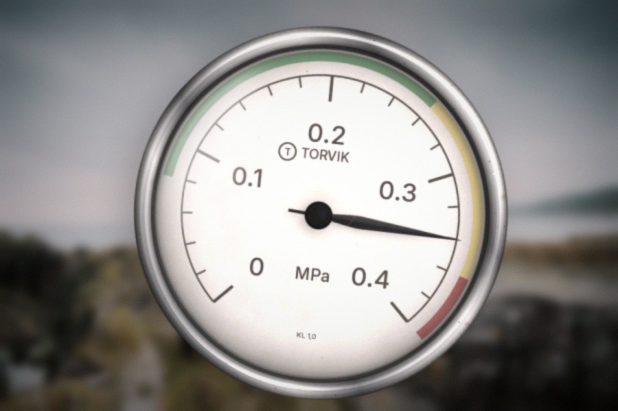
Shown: 0.34 (MPa)
